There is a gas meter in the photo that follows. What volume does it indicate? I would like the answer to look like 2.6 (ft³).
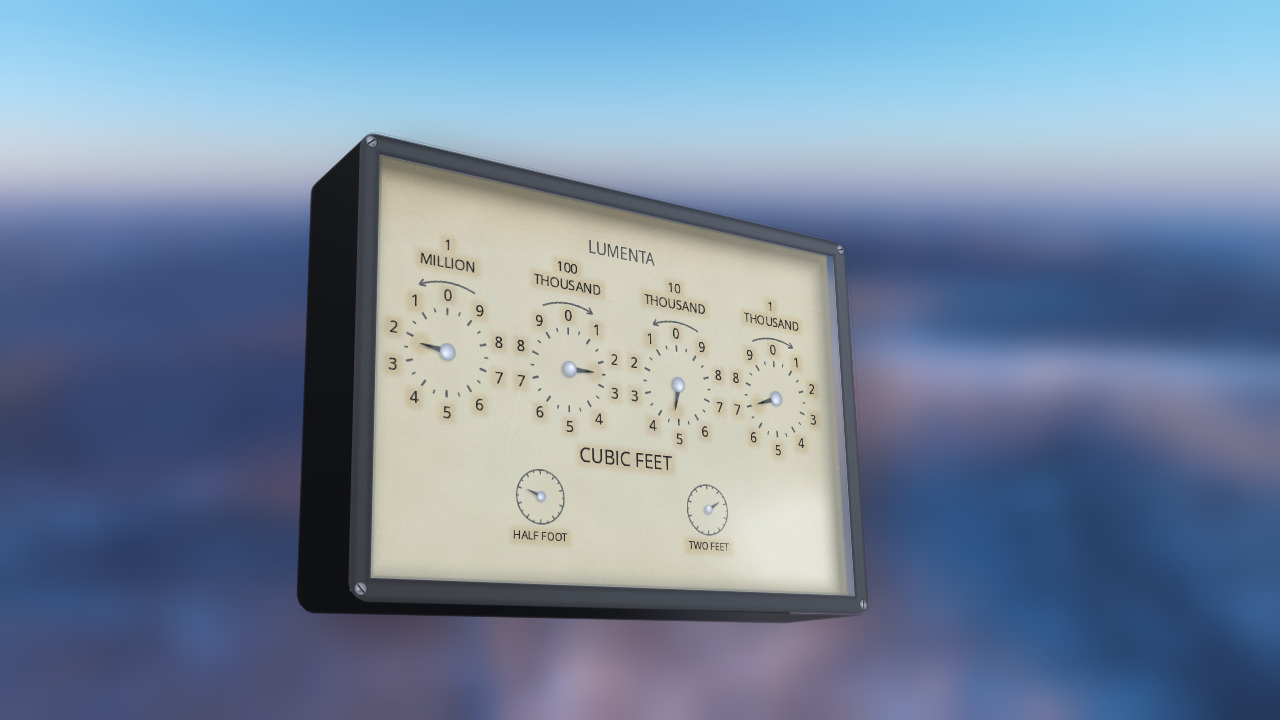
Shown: 224700 (ft³)
